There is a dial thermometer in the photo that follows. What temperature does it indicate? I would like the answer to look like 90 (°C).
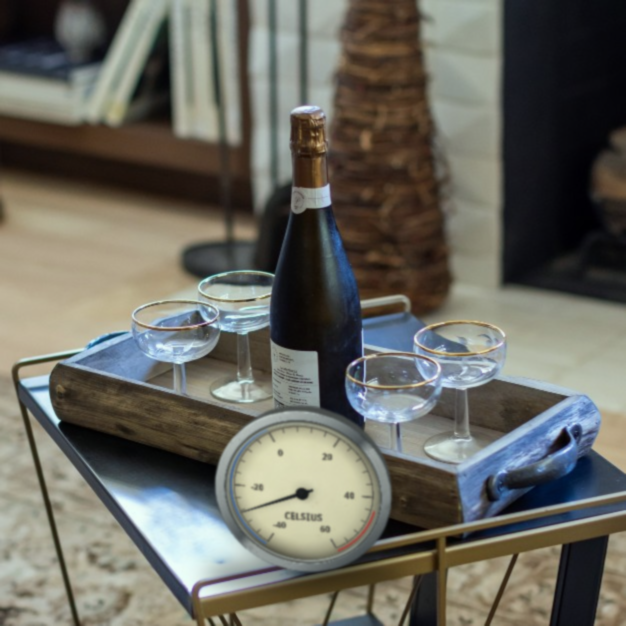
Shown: -28 (°C)
